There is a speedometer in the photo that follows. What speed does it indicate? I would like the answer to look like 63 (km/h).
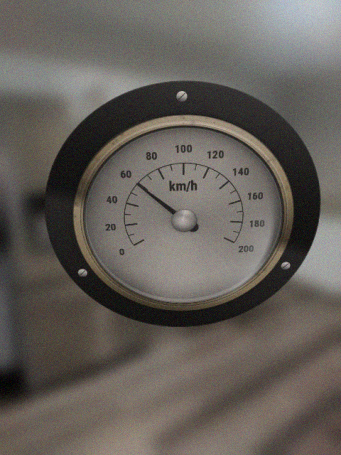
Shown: 60 (km/h)
